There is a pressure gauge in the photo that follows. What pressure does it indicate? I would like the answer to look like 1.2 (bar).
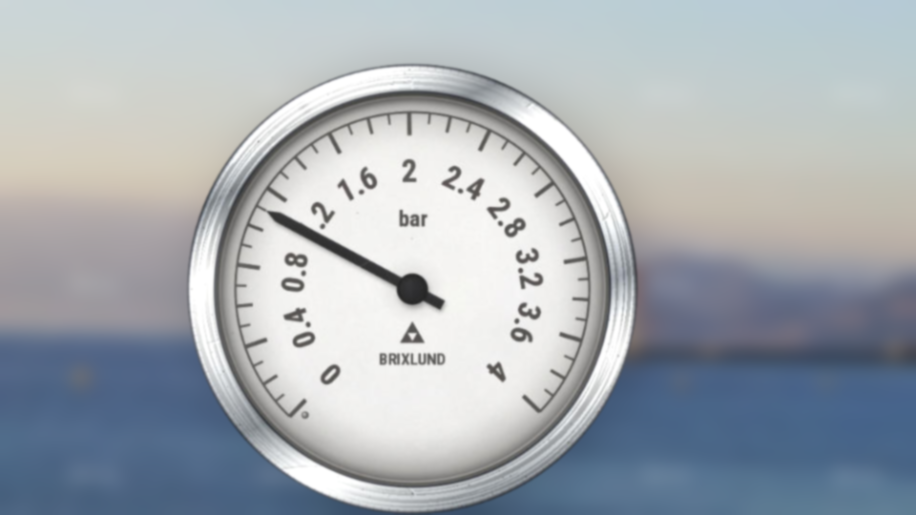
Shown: 1.1 (bar)
